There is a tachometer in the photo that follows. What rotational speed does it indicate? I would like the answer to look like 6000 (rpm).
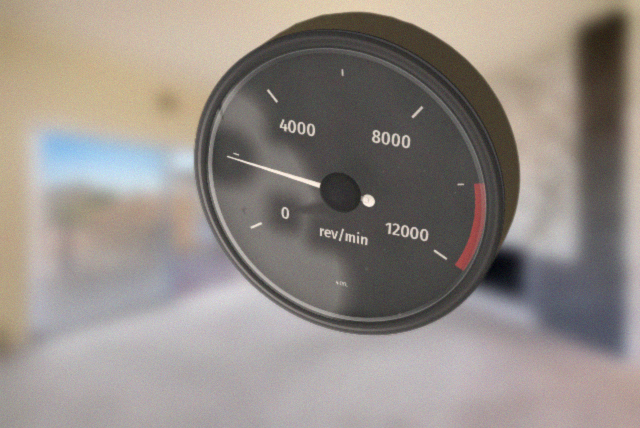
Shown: 2000 (rpm)
